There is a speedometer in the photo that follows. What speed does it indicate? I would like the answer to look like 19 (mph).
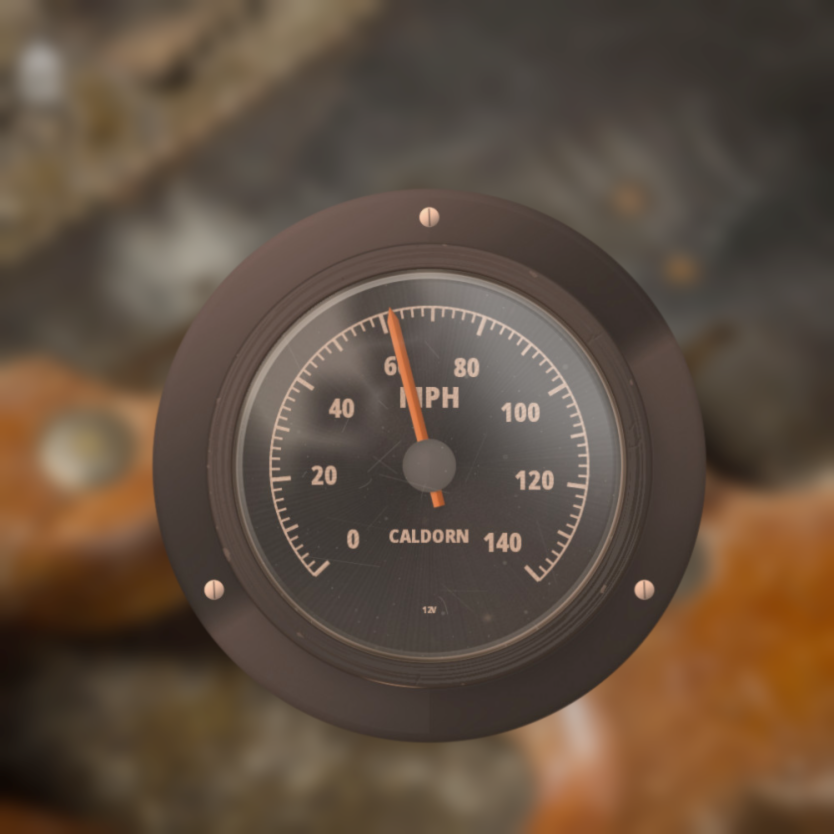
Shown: 62 (mph)
